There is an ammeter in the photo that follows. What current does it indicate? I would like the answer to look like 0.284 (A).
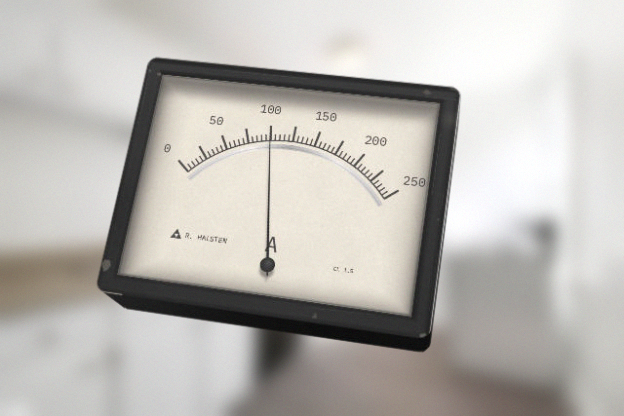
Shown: 100 (A)
